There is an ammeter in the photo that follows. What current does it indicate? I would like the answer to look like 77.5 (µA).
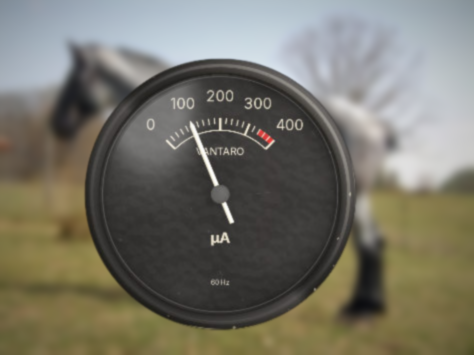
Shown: 100 (µA)
